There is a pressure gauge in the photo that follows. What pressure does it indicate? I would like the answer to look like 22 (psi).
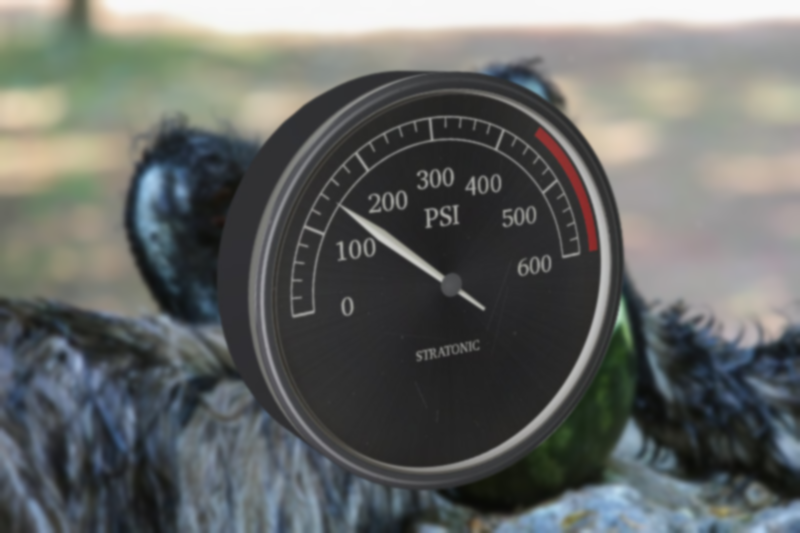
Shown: 140 (psi)
